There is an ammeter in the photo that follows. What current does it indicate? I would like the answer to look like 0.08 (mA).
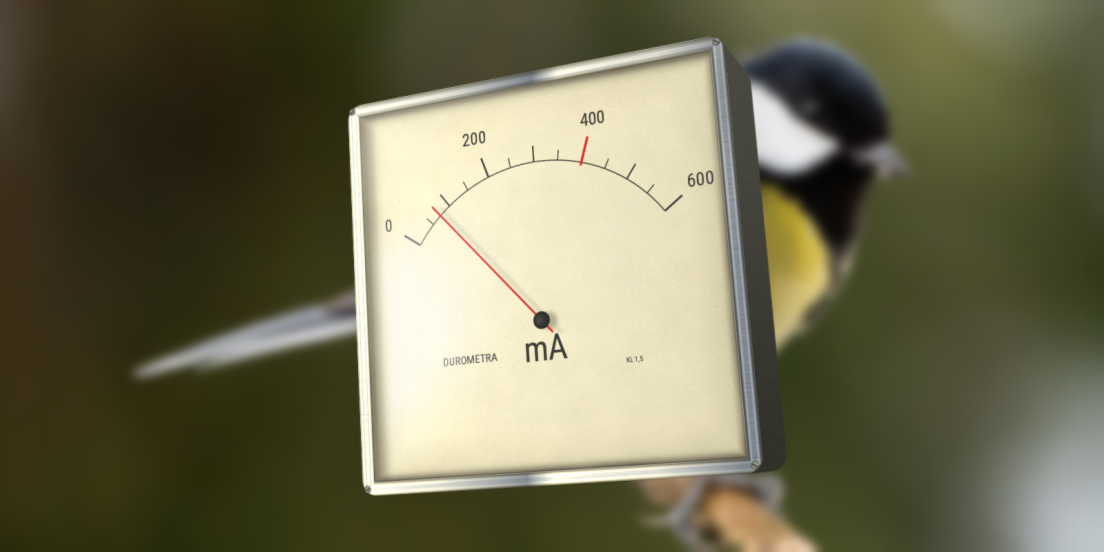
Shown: 75 (mA)
